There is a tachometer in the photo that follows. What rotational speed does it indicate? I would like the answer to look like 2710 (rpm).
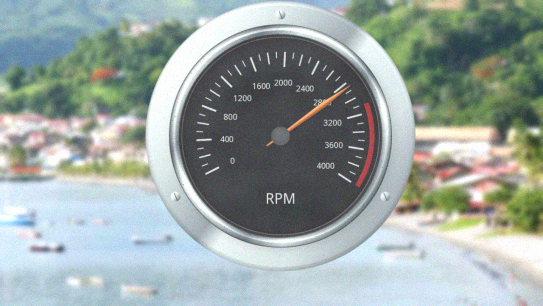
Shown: 2850 (rpm)
